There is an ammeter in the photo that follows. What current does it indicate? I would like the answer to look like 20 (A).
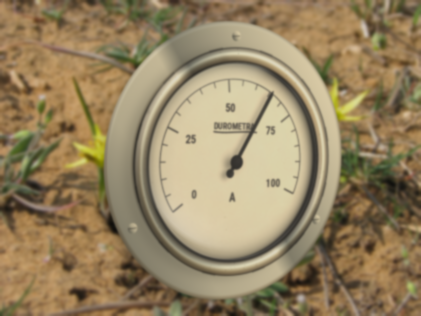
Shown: 65 (A)
